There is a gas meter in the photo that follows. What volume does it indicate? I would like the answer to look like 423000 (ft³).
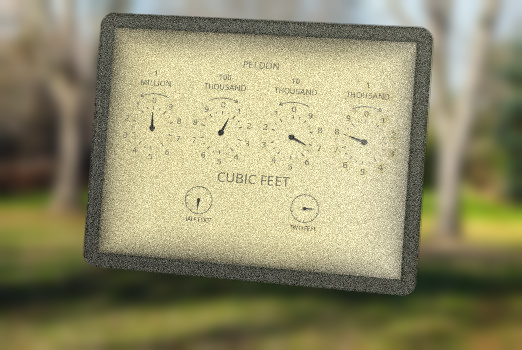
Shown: 6800 (ft³)
